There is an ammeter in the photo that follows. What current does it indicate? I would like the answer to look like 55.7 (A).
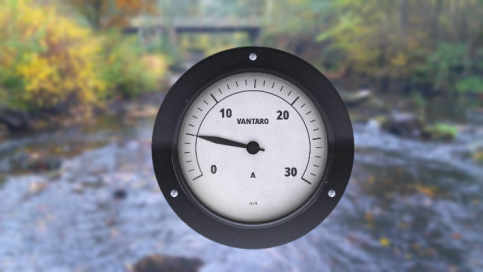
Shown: 5 (A)
